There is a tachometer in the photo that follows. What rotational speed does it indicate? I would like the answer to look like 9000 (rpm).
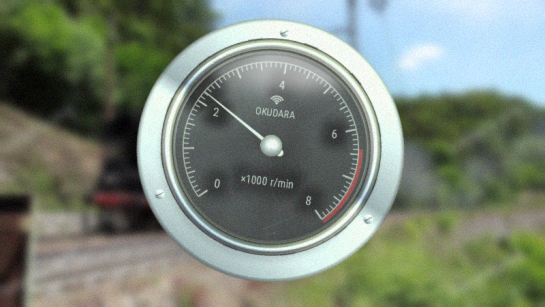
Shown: 2200 (rpm)
